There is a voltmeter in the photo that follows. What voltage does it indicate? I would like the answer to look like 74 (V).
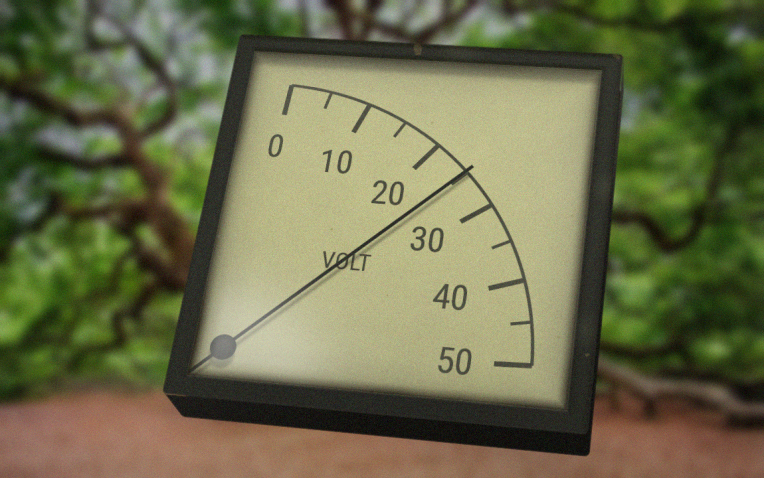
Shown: 25 (V)
